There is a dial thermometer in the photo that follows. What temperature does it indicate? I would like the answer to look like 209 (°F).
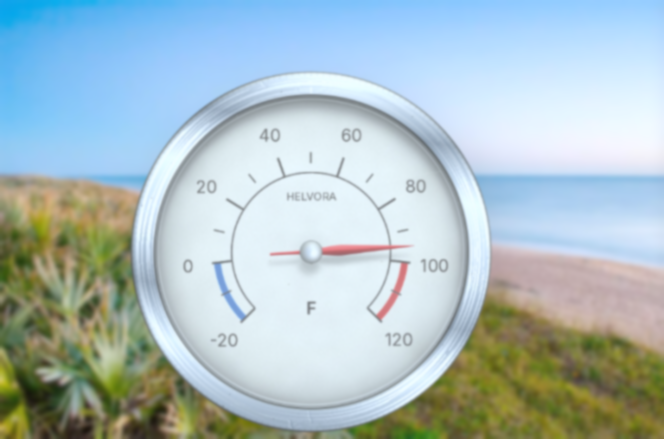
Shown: 95 (°F)
